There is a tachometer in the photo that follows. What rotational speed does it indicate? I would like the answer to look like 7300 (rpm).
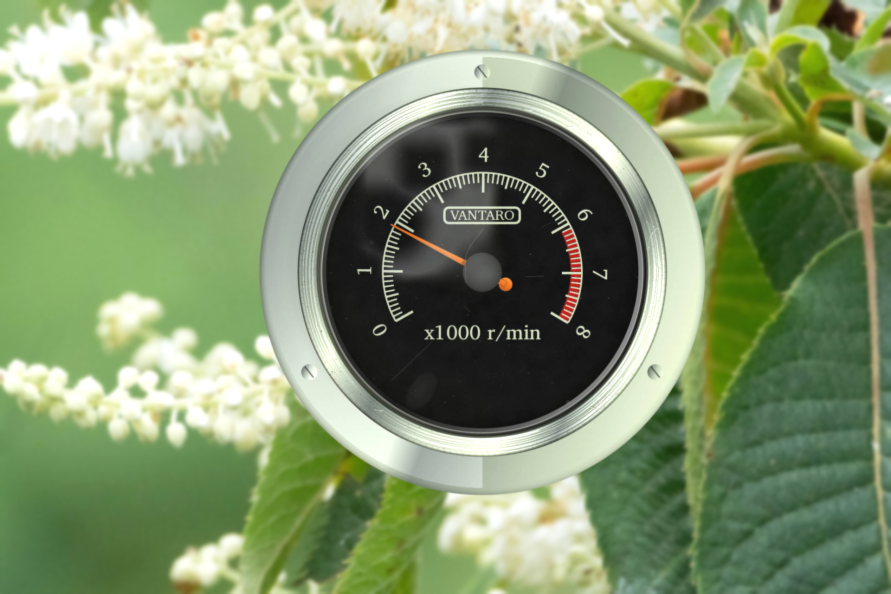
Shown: 1900 (rpm)
